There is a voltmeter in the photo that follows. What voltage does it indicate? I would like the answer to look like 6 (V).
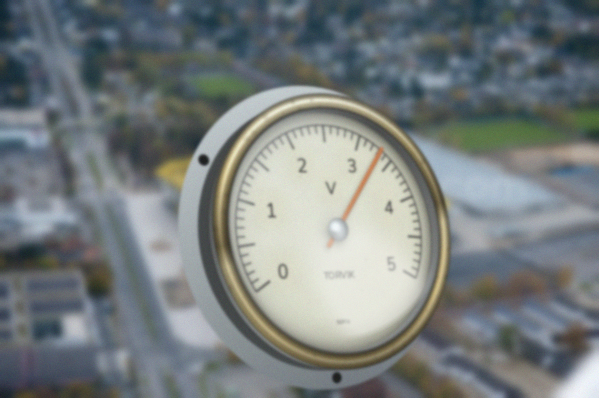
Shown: 3.3 (V)
